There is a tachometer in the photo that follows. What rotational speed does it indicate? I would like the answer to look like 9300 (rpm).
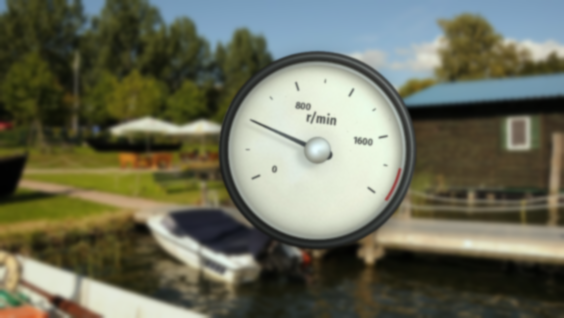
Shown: 400 (rpm)
